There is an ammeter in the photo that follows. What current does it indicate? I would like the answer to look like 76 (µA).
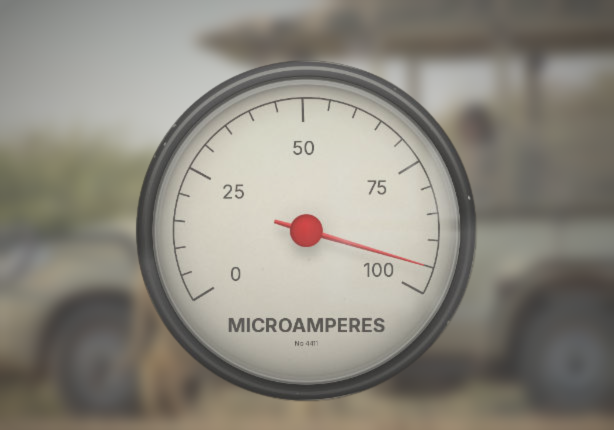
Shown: 95 (µA)
